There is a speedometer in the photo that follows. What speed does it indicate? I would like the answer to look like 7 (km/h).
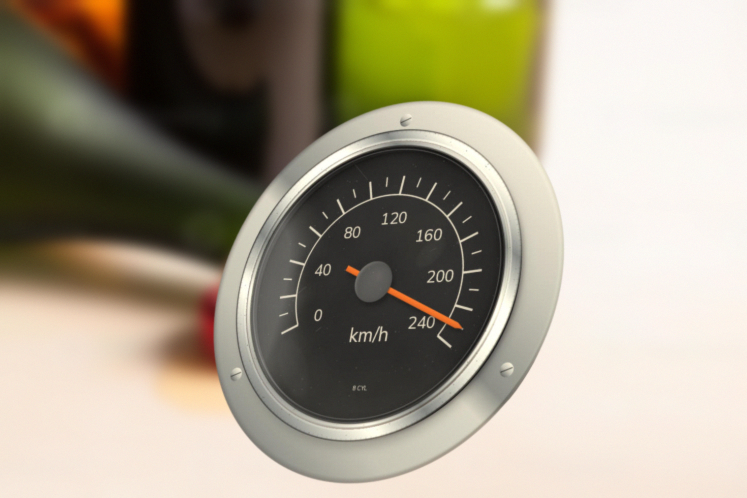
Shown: 230 (km/h)
